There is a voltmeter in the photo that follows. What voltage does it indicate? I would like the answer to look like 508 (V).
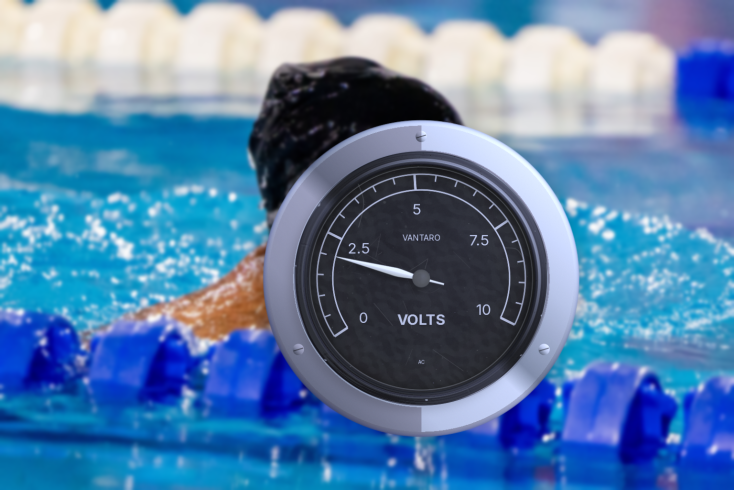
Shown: 2 (V)
